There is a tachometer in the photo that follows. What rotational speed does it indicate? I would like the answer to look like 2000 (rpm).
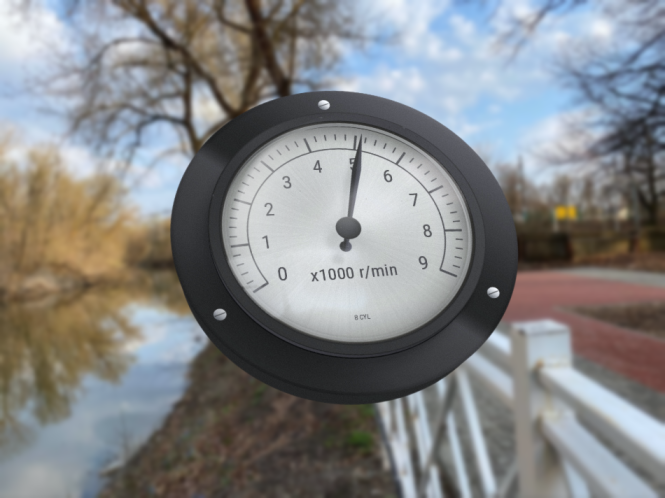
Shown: 5100 (rpm)
